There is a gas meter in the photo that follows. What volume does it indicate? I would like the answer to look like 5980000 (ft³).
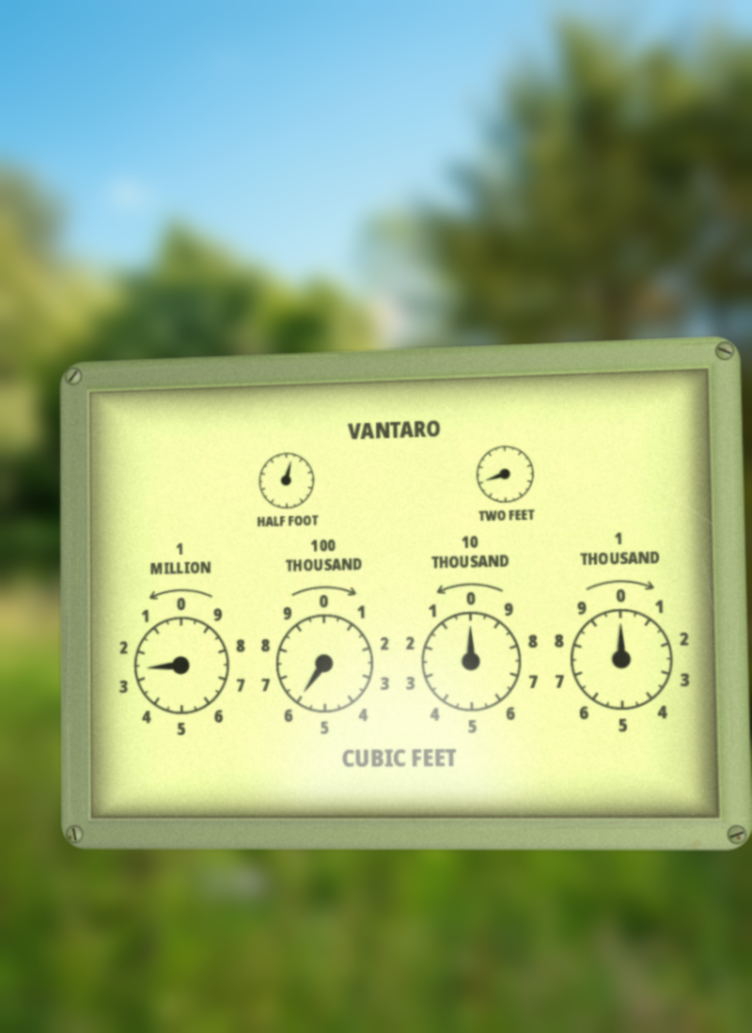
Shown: 260000 (ft³)
